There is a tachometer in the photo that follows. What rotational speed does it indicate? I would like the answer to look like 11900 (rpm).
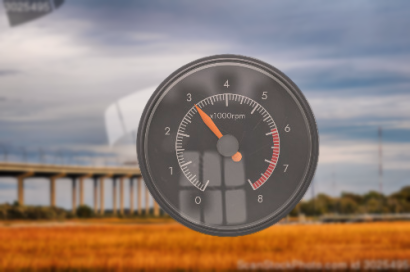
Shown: 3000 (rpm)
